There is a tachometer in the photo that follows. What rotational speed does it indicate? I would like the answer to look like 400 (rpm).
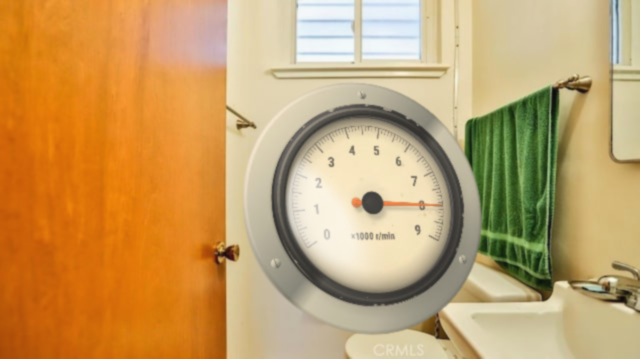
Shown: 8000 (rpm)
